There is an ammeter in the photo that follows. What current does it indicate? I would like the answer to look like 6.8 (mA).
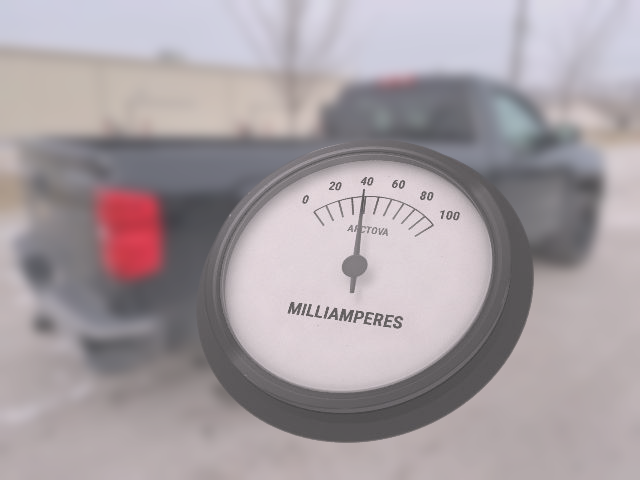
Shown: 40 (mA)
